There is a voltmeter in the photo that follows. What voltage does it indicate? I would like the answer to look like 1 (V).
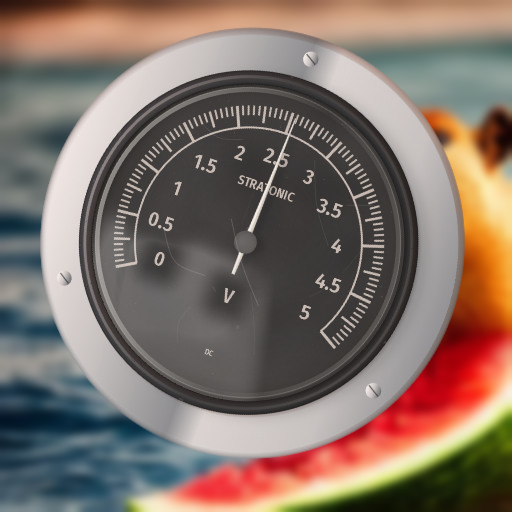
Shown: 2.55 (V)
